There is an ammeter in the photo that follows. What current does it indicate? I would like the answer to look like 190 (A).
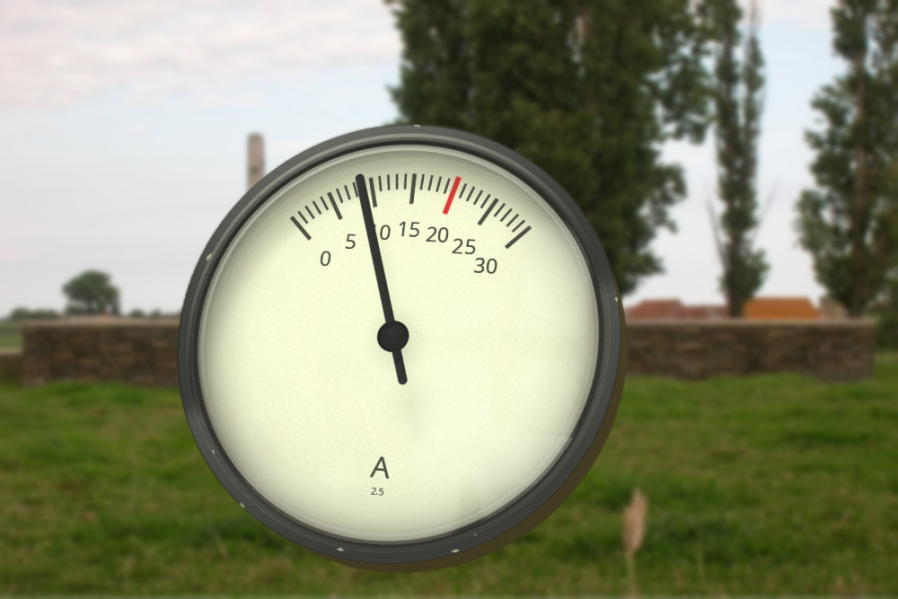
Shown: 9 (A)
